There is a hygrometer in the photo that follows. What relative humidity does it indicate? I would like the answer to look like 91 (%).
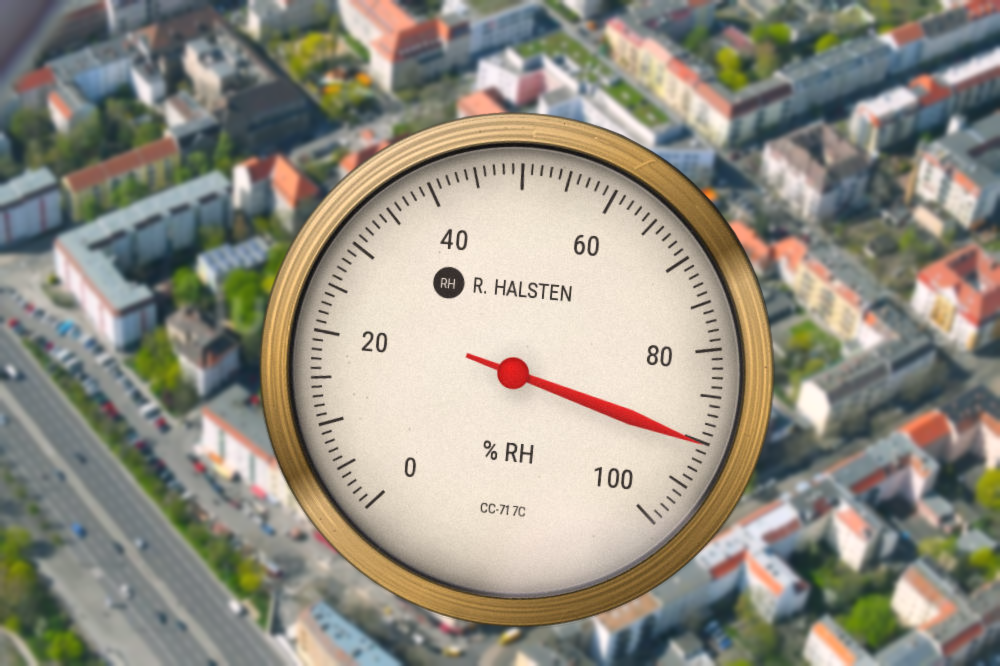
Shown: 90 (%)
